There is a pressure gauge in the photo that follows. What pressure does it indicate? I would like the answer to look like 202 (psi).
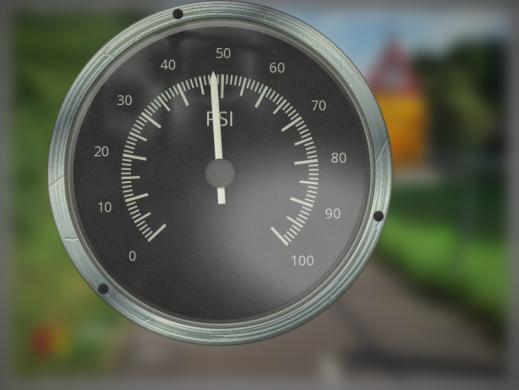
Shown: 48 (psi)
